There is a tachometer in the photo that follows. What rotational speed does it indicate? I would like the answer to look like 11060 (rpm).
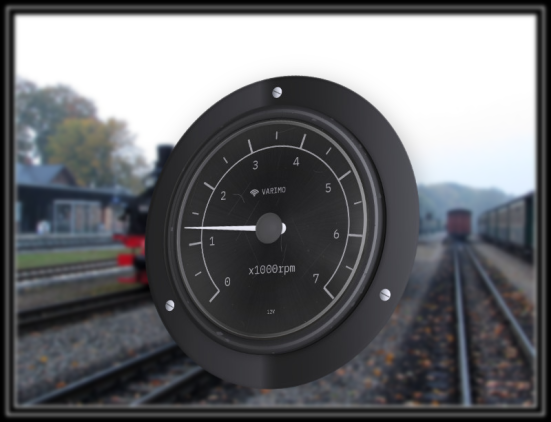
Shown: 1250 (rpm)
